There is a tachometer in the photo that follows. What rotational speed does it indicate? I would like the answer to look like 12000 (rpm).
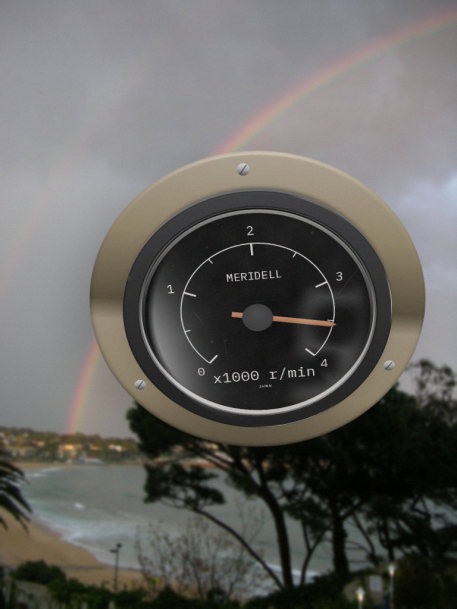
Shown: 3500 (rpm)
